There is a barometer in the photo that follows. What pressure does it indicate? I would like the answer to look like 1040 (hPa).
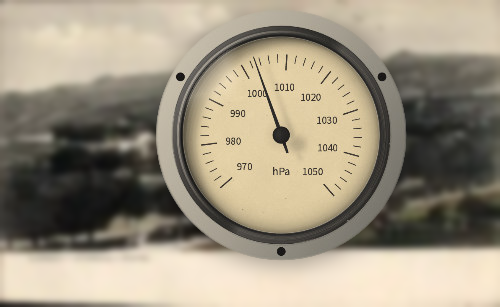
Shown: 1003 (hPa)
